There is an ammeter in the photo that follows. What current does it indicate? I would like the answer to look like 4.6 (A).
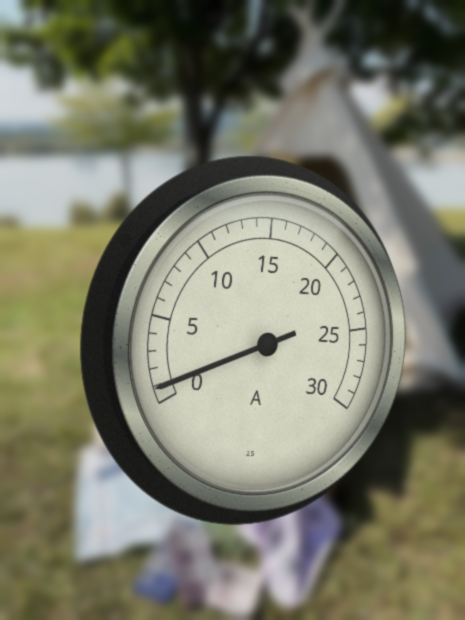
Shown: 1 (A)
